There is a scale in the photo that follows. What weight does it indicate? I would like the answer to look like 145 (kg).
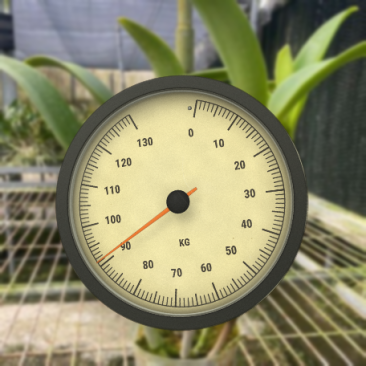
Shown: 91 (kg)
